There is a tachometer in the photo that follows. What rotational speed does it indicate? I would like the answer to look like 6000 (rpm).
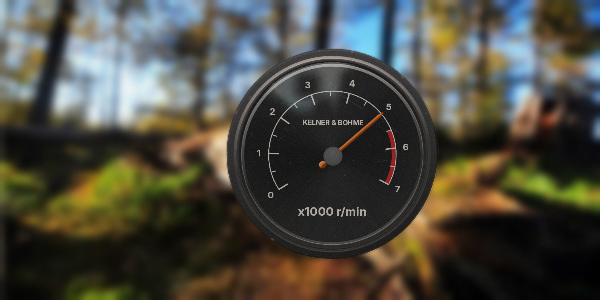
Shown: 5000 (rpm)
